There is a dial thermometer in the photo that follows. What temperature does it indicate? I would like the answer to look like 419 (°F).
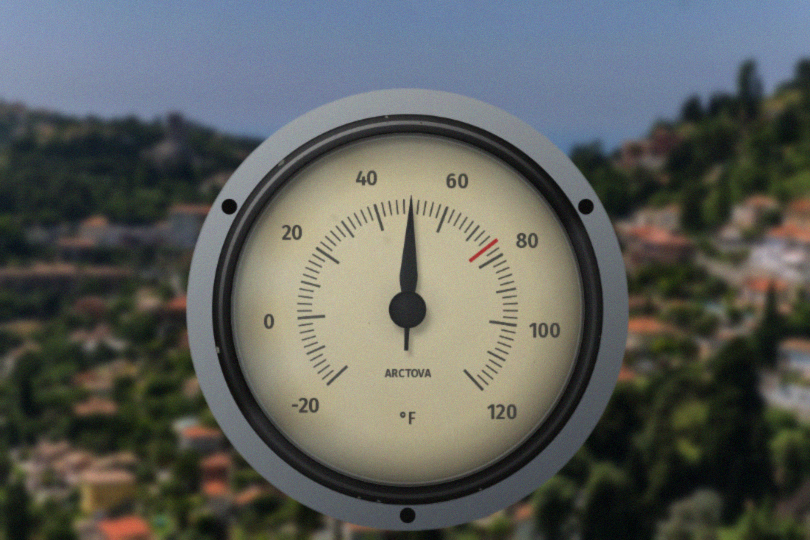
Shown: 50 (°F)
